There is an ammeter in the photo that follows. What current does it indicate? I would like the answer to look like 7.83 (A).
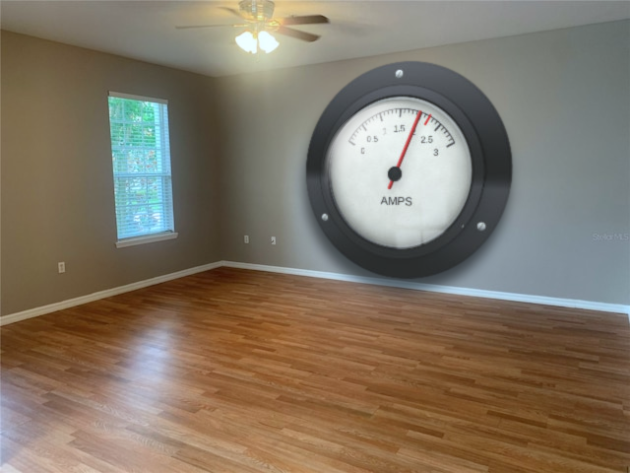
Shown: 2 (A)
